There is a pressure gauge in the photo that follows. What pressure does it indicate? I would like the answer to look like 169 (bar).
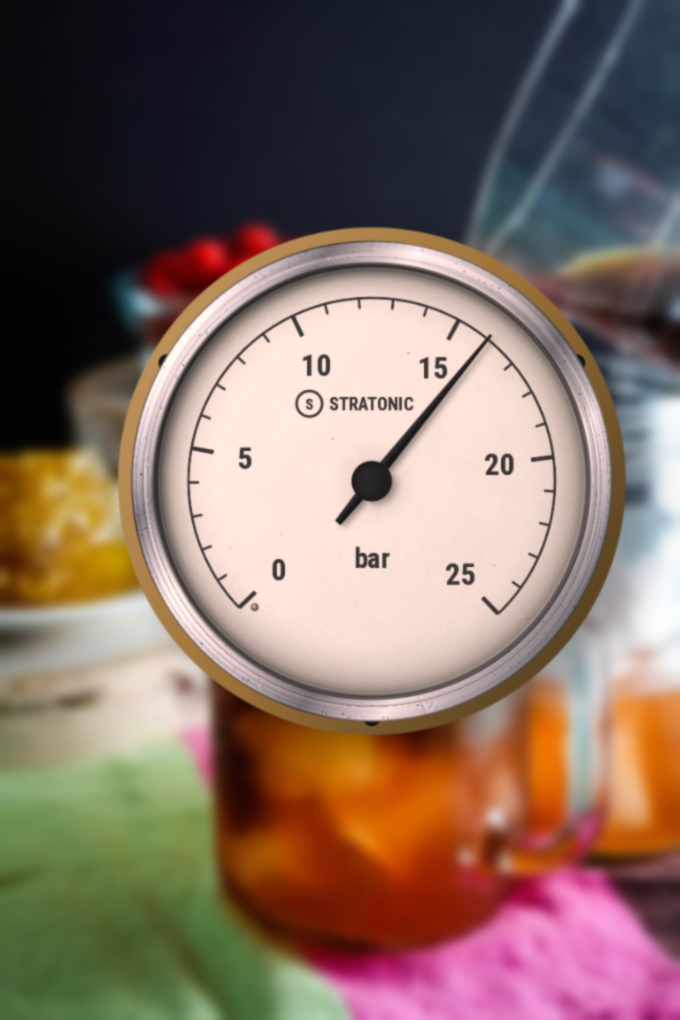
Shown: 16 (bar)
